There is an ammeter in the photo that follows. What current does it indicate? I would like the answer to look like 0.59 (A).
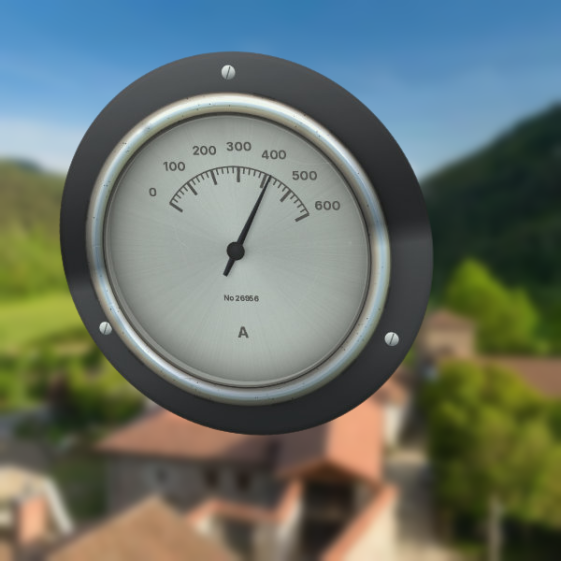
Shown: 420 (A)
